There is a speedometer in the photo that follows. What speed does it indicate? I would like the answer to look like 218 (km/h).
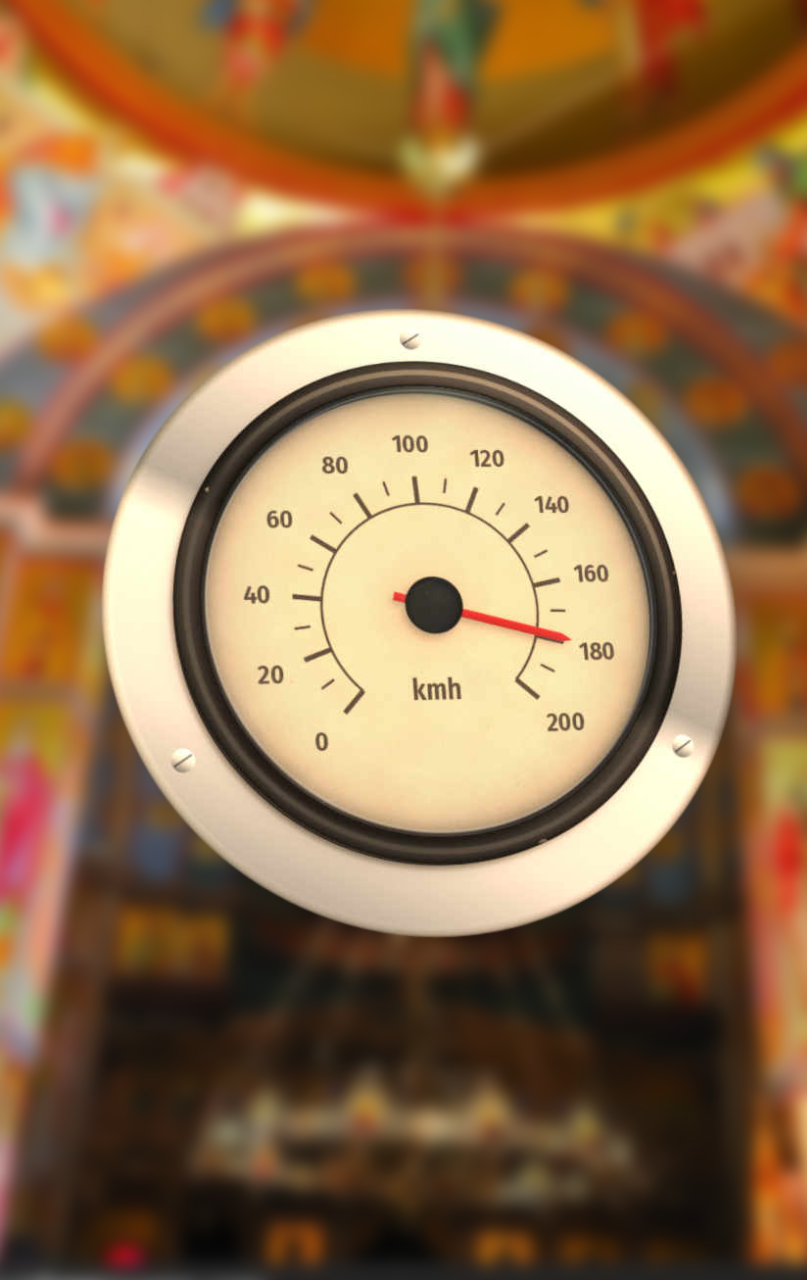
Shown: 180 (km/h)
